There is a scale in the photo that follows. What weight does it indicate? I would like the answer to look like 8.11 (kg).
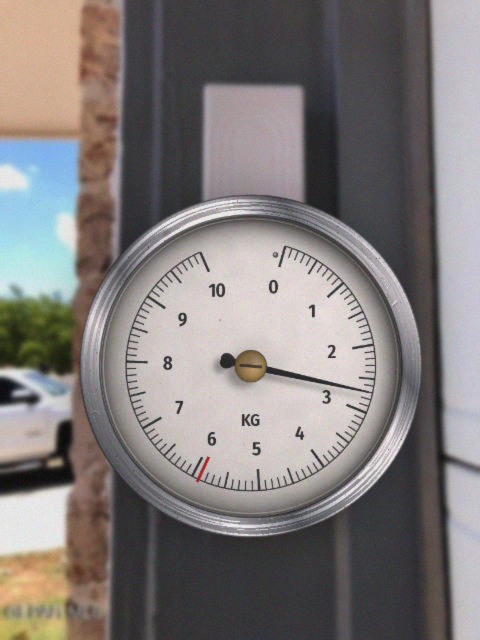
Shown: 2.7 (kg)
